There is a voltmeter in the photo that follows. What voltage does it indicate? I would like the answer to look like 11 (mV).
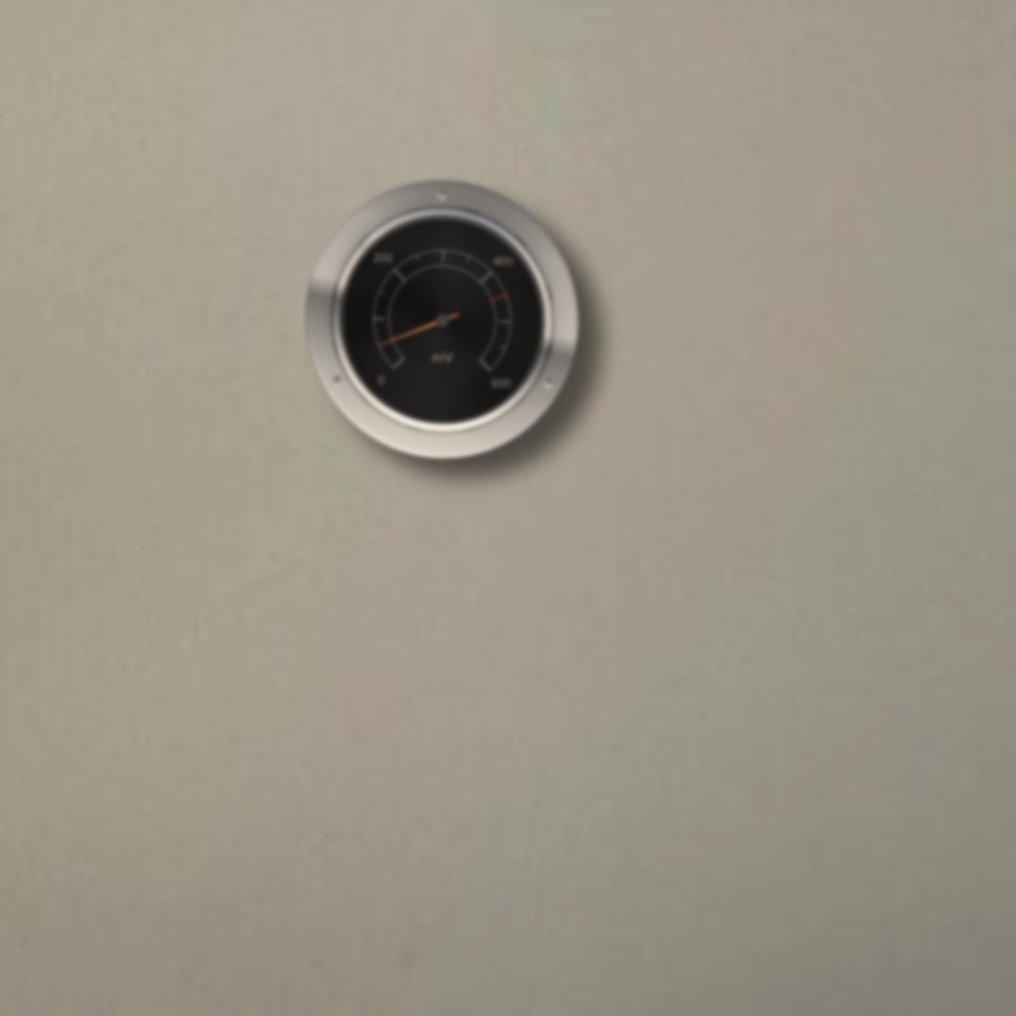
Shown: 50 (mV)
